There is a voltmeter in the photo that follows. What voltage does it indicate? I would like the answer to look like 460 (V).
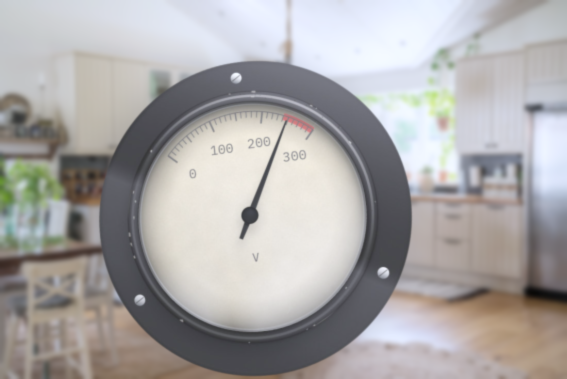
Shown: 250 (V)
